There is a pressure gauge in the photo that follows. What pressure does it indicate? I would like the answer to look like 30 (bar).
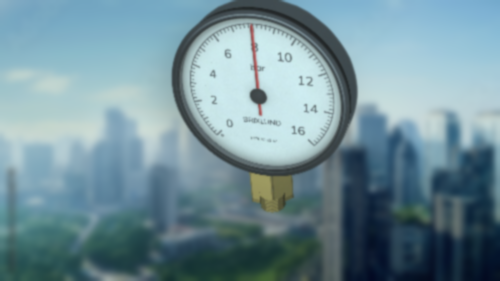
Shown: 8 (bar)
